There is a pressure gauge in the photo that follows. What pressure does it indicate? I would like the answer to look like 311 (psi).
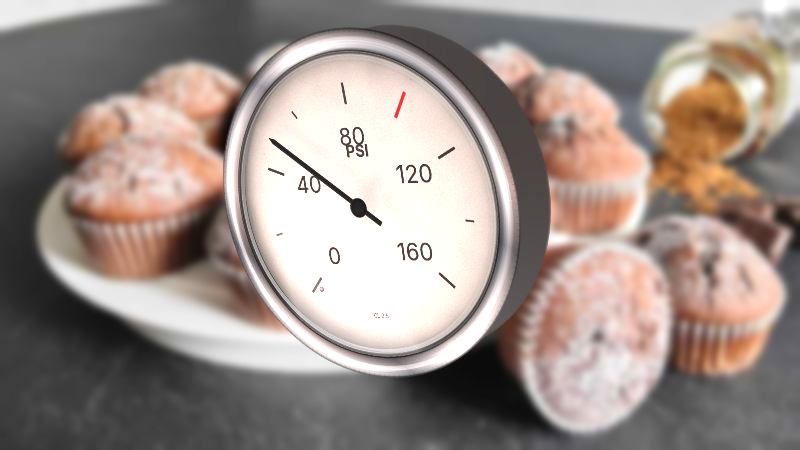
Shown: 50 (psi)
